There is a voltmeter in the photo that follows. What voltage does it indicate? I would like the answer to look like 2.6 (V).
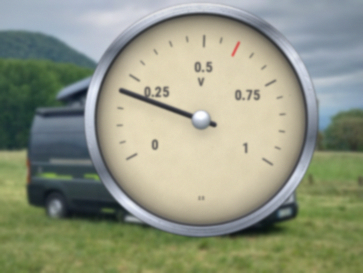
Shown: 0.2 (V)
